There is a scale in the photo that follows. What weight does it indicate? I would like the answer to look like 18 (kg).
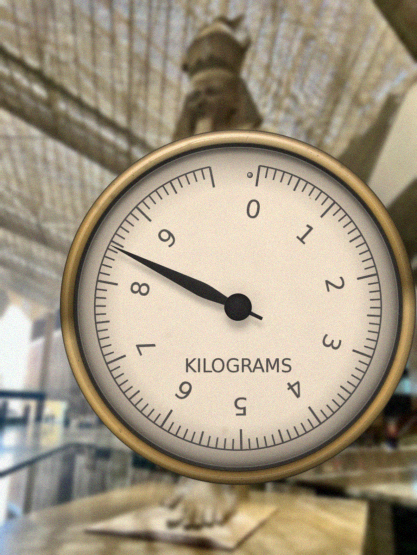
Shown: 8.45 (kg)
